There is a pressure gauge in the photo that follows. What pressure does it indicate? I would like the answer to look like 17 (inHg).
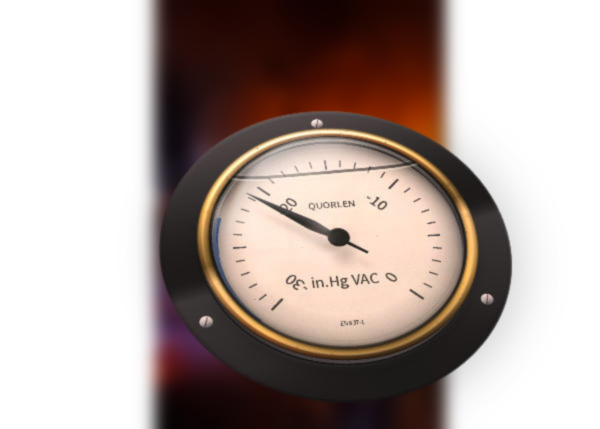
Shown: -21 (inHg)
